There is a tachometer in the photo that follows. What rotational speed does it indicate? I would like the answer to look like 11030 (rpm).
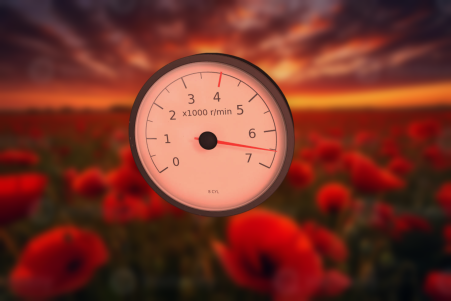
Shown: 6500 (rpm)
